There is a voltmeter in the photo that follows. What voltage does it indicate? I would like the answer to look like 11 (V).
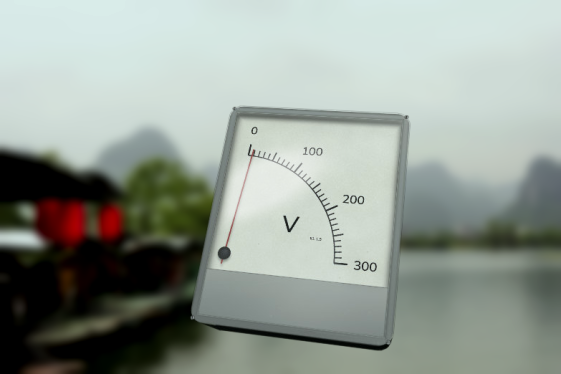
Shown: 10 (V)
